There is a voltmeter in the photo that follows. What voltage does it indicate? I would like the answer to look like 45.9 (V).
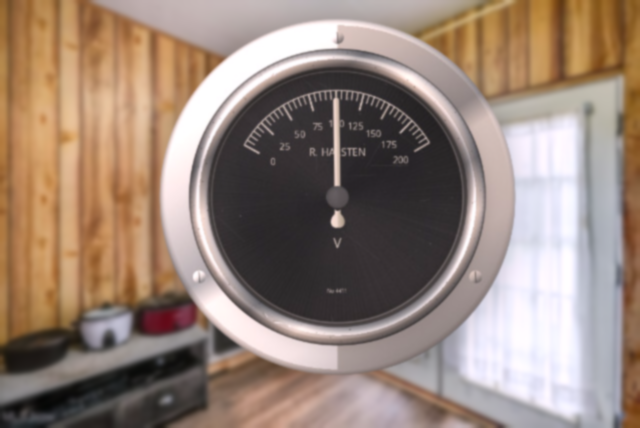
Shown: 100 (V)
